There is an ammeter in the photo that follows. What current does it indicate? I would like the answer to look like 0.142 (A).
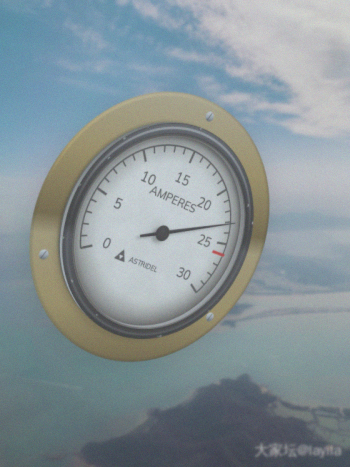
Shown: 23 (A)
